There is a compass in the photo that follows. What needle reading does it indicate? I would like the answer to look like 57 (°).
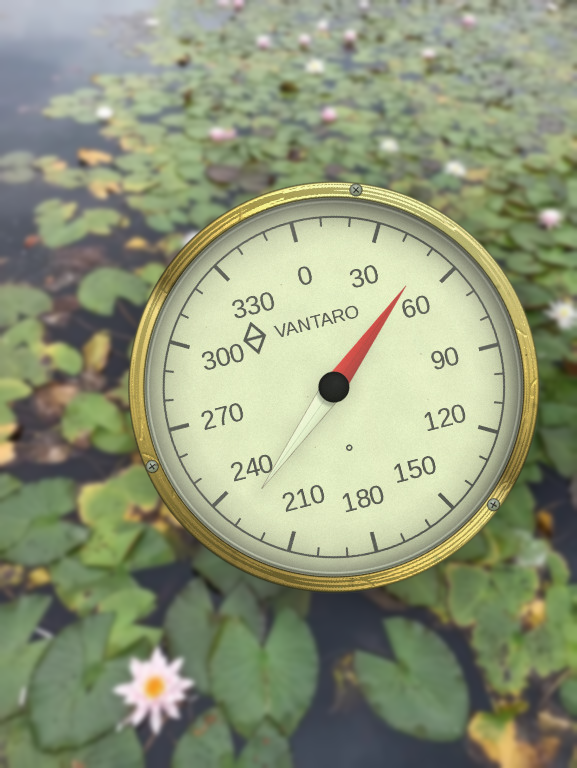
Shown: 50 (°)
